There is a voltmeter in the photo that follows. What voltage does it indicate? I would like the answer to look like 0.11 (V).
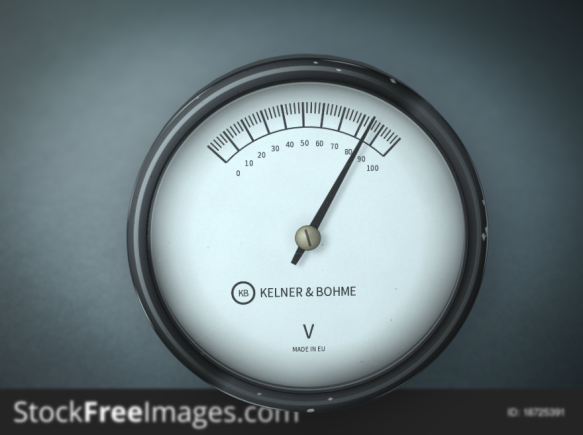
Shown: 84 (V)
